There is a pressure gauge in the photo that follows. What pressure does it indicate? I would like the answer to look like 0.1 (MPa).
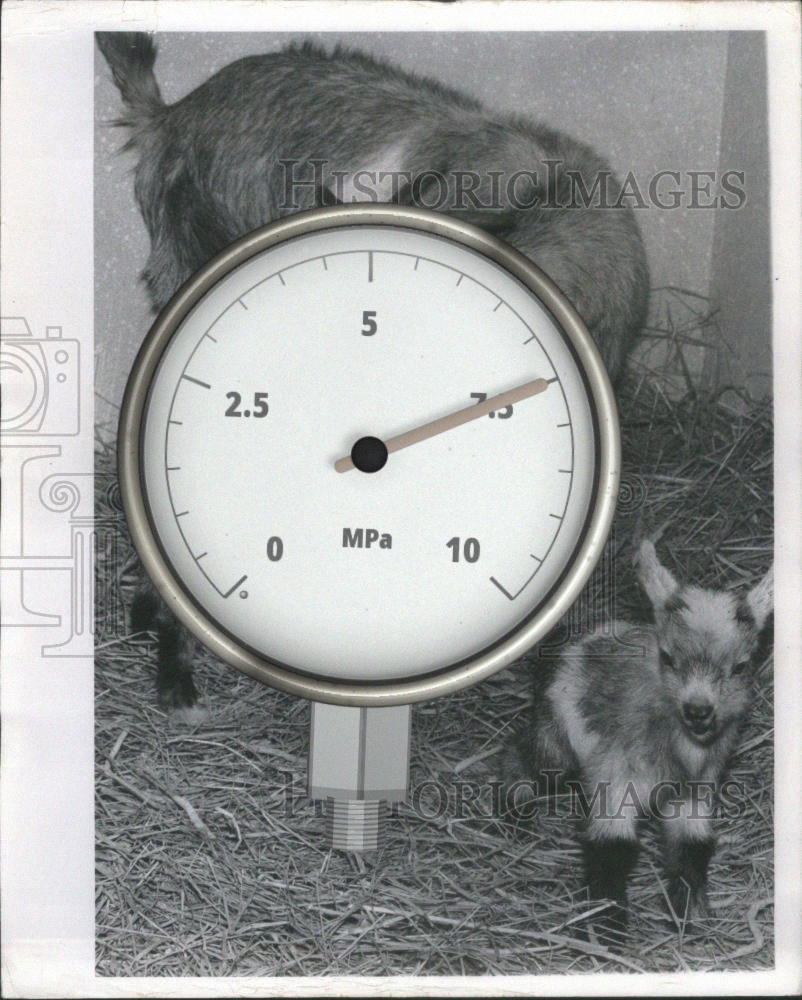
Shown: 7.5 (MPa)
